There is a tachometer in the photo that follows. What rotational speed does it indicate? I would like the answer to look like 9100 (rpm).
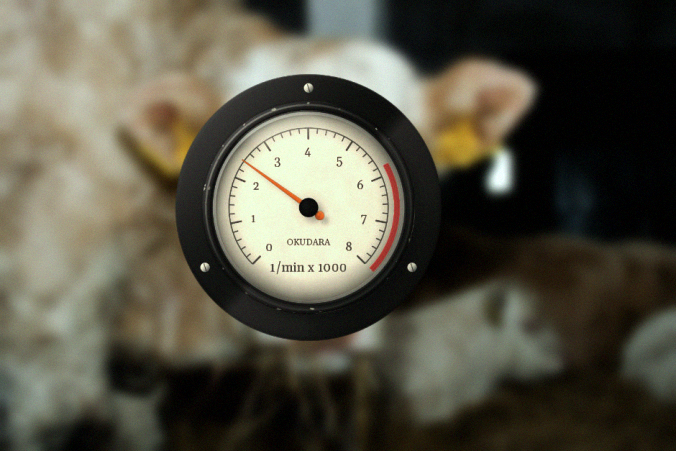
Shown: 2400 (rpm)
